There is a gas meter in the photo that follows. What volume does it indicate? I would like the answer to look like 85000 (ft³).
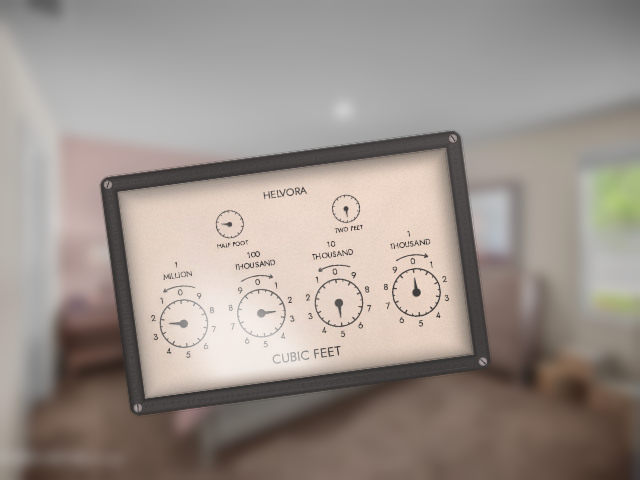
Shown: 225000 (ft³)
